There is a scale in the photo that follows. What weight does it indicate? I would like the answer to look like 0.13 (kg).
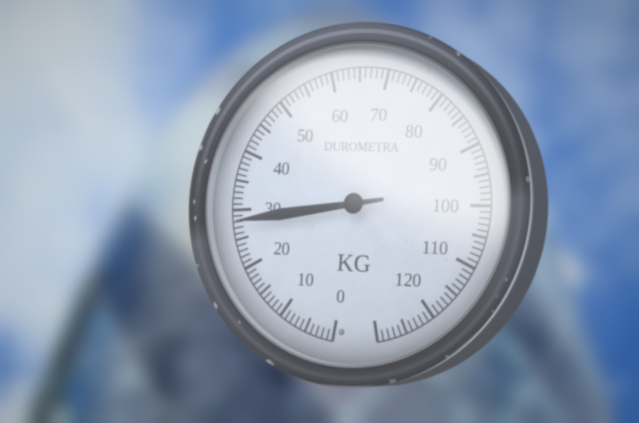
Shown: 28 (kg)
